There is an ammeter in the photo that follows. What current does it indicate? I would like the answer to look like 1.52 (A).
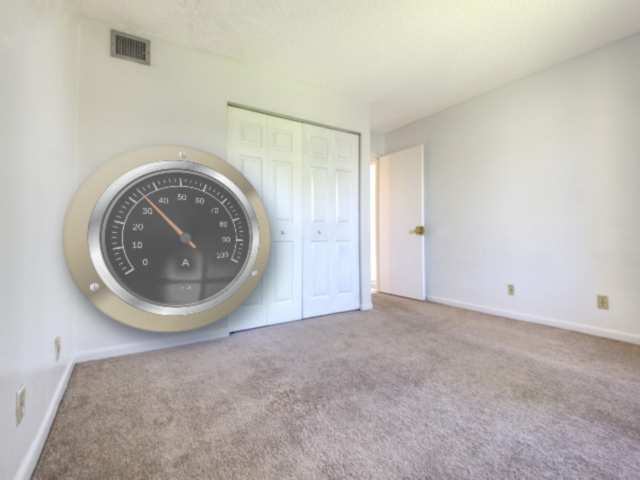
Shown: 34 (A)
